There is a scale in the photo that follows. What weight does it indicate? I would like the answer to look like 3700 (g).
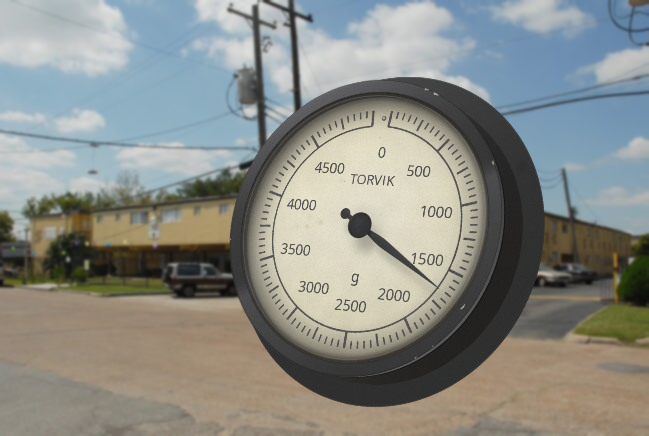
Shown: 1650 (g)
